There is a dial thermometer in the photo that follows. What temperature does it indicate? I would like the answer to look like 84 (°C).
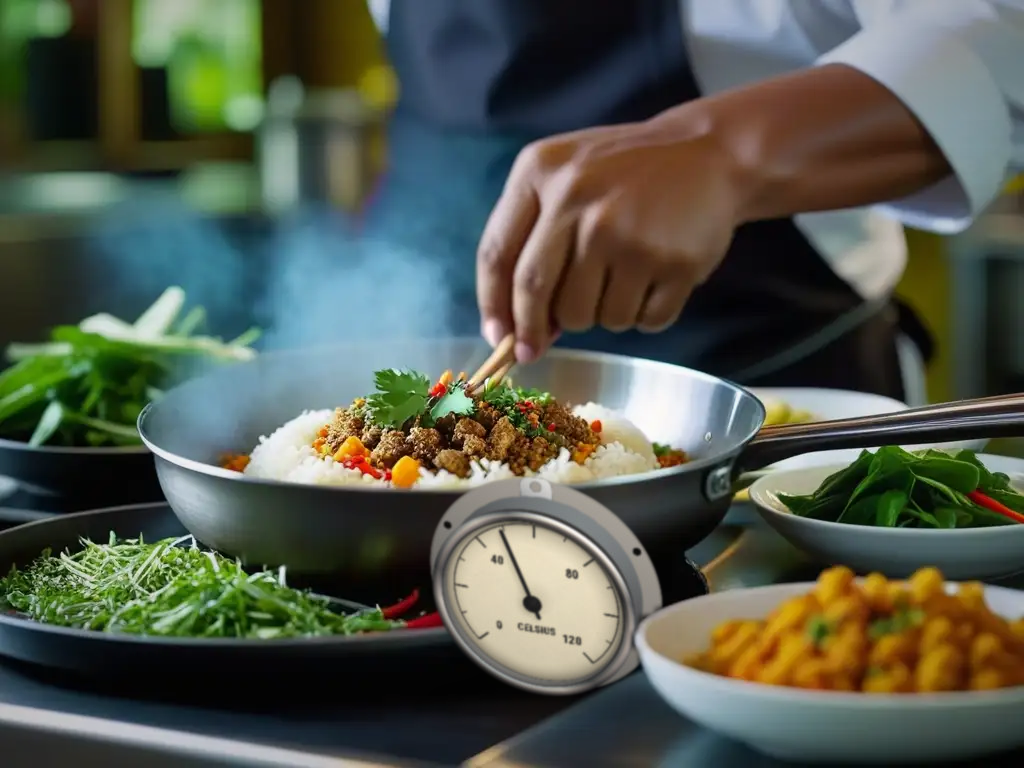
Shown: 50 (°C)
